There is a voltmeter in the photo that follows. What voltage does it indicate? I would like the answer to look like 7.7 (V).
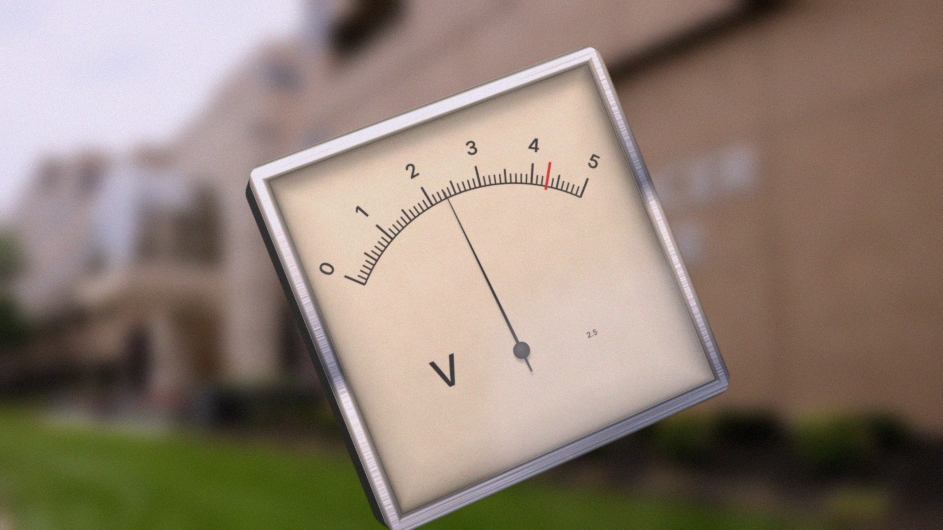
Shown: 2.3 (V)
